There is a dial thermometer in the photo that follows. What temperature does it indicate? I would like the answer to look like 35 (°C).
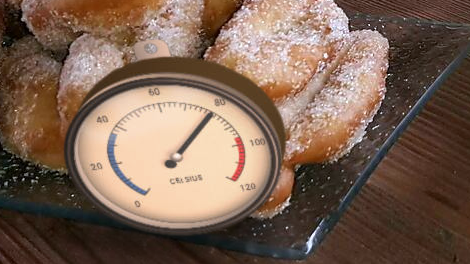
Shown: 80 (°C)
